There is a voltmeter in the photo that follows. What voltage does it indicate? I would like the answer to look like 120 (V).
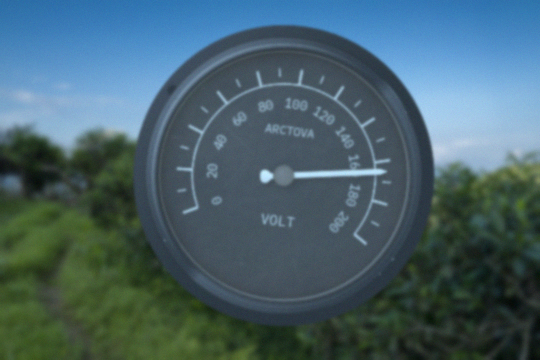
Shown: 165 (V)
